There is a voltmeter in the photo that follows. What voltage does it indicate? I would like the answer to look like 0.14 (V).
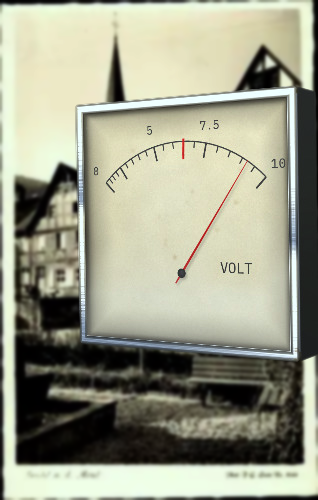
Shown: 9.25 (V)
